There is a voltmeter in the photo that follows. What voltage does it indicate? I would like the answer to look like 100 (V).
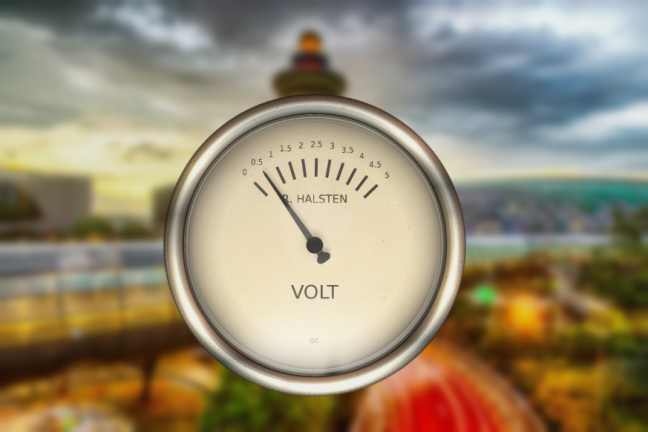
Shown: 0.5 (V)
